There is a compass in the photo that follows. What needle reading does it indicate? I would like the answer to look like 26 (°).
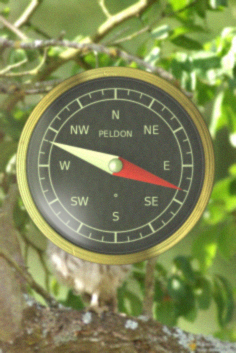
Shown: 110 (°)
